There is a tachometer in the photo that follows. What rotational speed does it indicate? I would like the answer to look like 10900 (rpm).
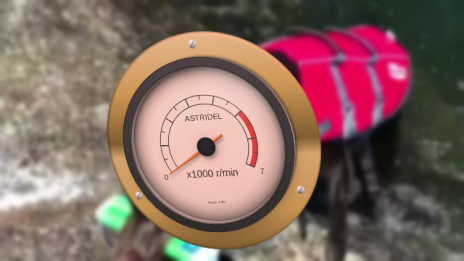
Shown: 0 (rpm)
